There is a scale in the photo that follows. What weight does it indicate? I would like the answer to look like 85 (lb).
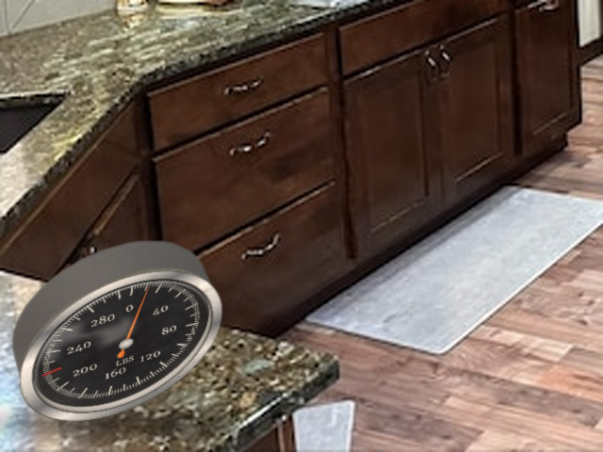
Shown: 10 (lb)
